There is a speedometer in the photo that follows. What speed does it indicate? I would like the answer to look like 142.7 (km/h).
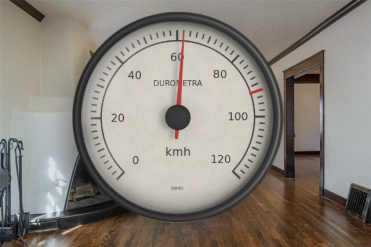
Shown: 62 (km/h)
